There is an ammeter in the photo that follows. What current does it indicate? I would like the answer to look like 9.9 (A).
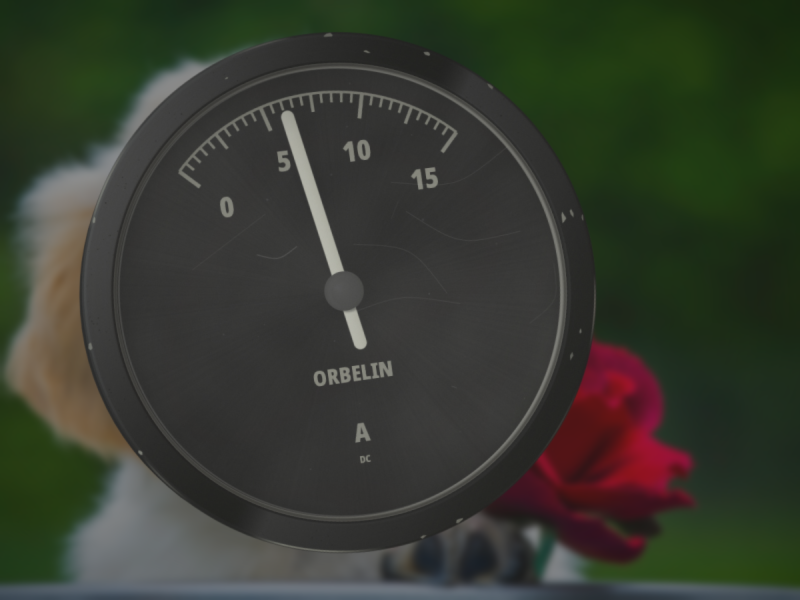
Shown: 6 (A)
